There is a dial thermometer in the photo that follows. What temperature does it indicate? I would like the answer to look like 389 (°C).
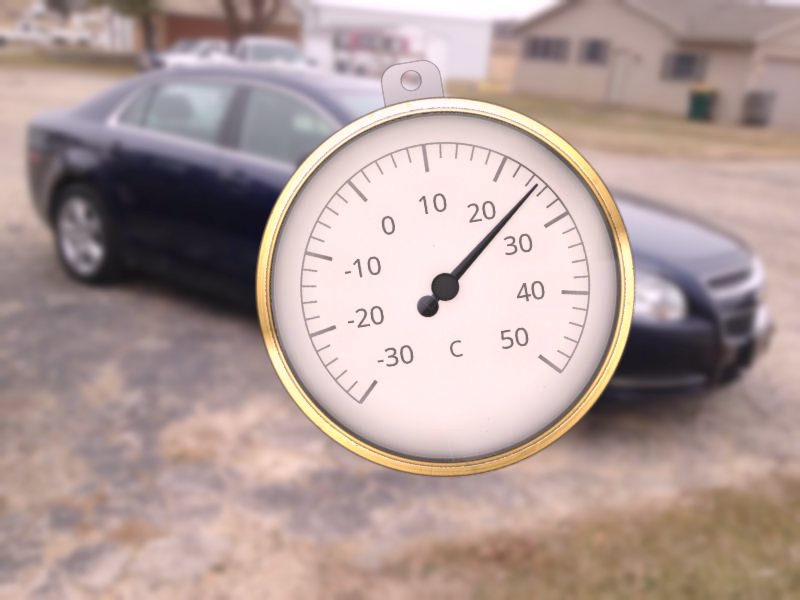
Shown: 25 (°C)
